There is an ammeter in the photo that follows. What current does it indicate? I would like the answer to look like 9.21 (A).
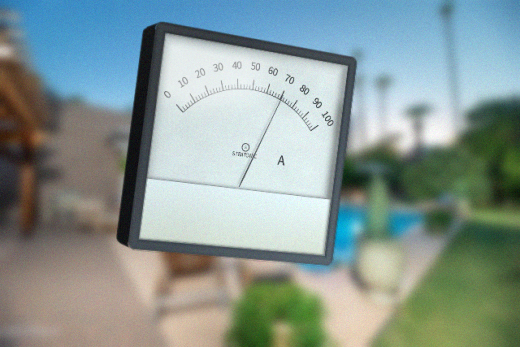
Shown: 70 (A)
